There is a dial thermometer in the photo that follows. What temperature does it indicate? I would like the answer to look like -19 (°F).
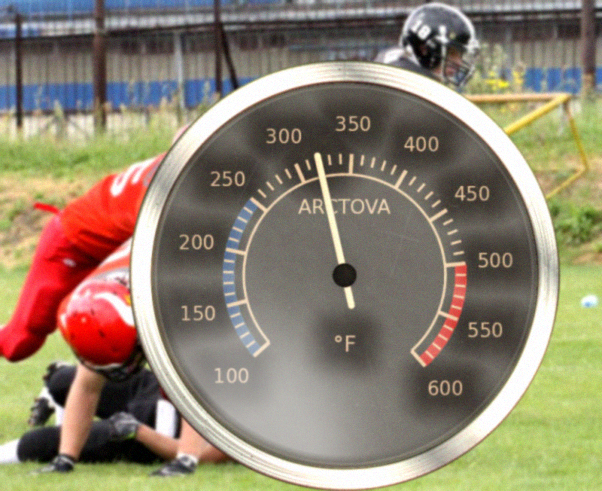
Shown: 320 (°F)
